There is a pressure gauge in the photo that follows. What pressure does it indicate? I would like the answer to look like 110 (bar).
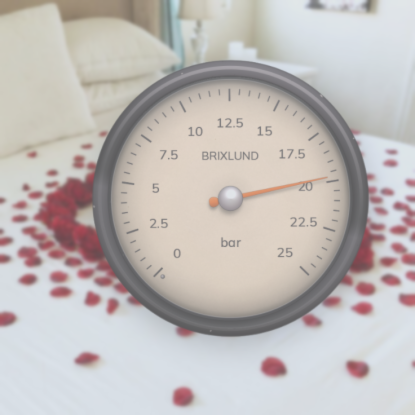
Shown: 19.75 (bar)
